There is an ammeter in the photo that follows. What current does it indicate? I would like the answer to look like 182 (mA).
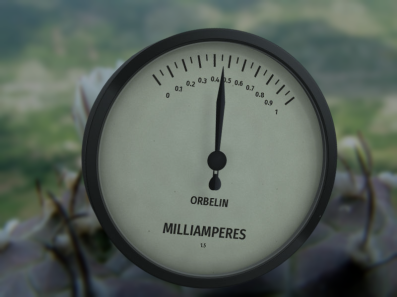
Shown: 0.45 (mA)
